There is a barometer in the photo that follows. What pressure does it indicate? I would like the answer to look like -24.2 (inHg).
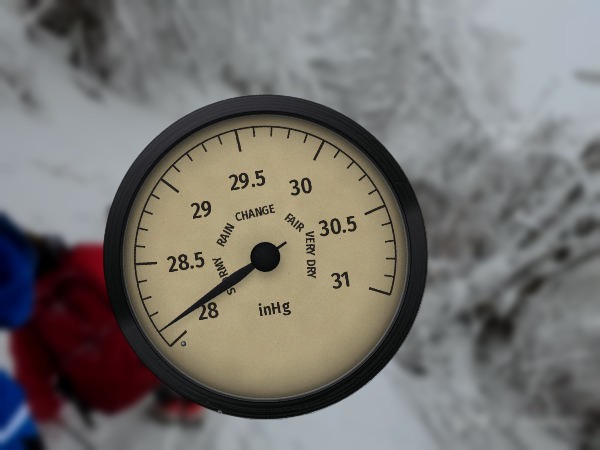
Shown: 28.1 (inHg)
